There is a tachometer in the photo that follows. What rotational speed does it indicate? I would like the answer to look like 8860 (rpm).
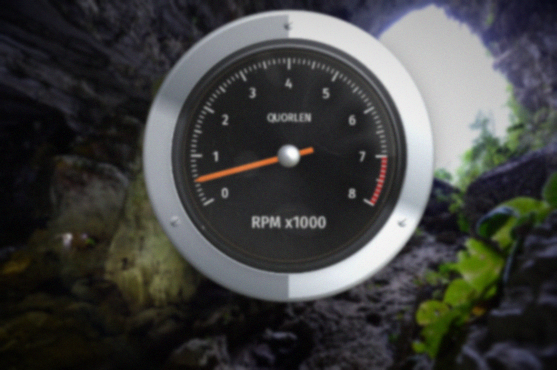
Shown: 500 (rpm)
